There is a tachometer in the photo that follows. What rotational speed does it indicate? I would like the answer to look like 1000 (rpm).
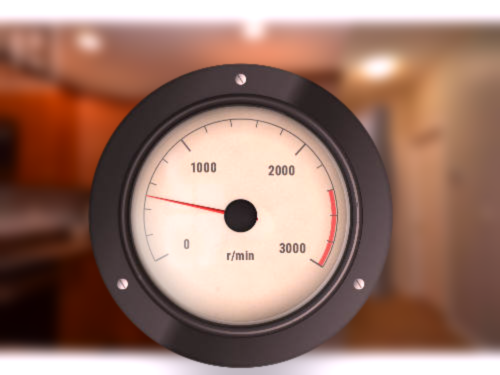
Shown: 500 (rpm)
